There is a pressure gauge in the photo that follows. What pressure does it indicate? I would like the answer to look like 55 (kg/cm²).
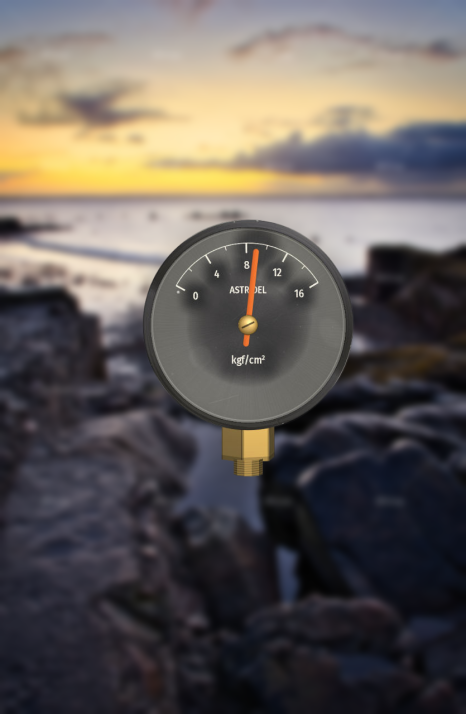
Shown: 9 (kg/cm²)
